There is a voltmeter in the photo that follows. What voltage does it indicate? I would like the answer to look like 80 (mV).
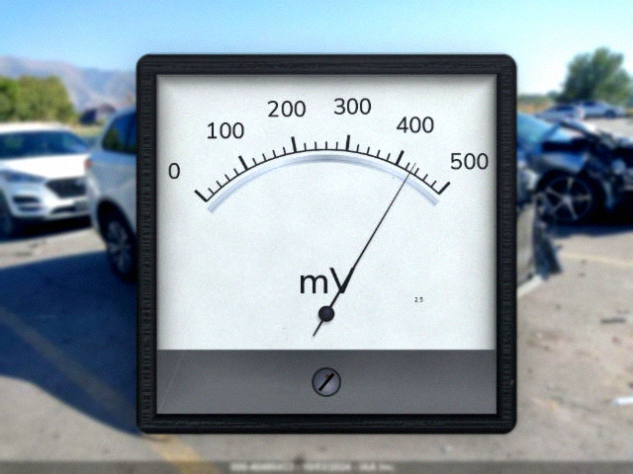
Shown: 430 (mV)
